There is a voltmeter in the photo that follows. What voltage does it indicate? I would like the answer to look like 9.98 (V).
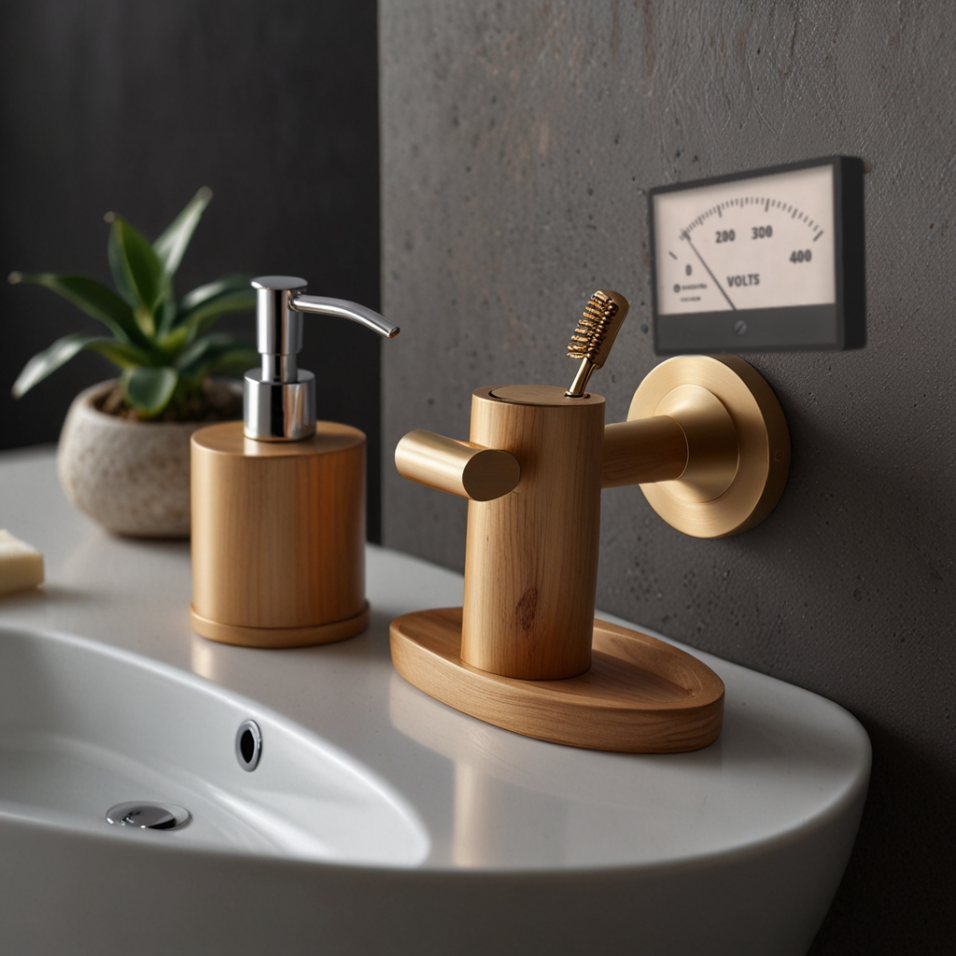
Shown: 100 (V)
